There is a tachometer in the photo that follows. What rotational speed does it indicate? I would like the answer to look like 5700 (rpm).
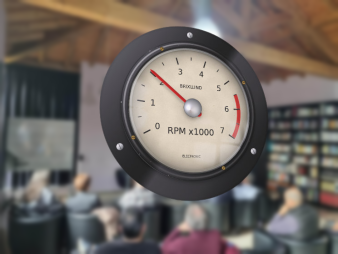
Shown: 2000 (rpm)
